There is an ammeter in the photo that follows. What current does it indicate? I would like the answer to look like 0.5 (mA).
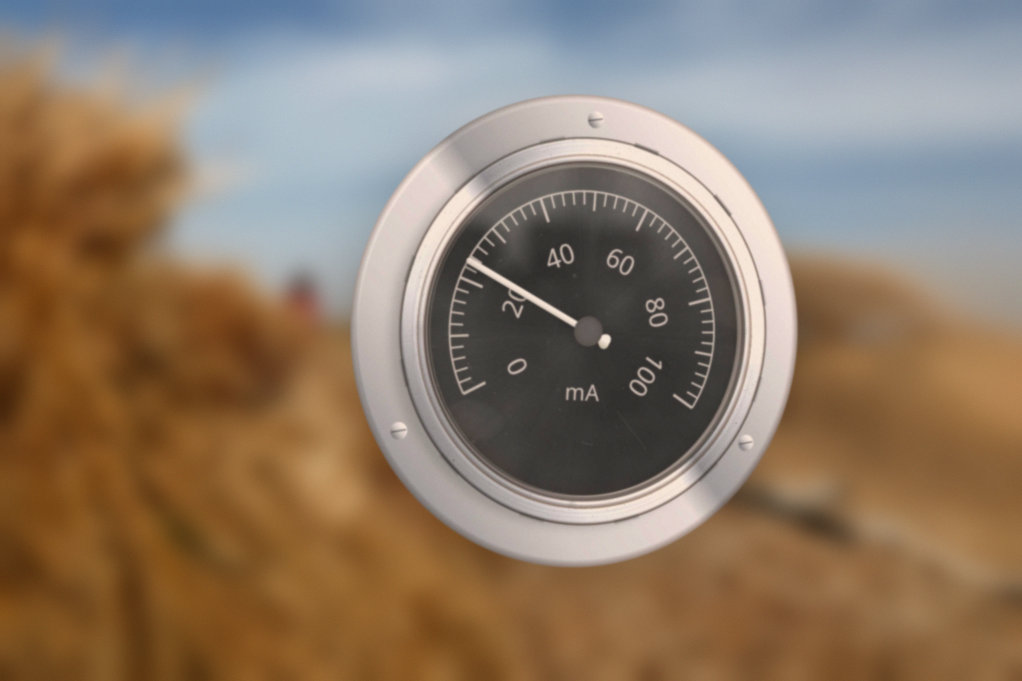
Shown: 23 (mA)
